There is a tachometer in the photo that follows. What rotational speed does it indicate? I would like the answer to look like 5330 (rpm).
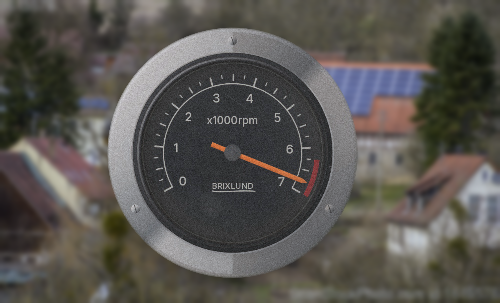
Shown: 6750 (rpm)
